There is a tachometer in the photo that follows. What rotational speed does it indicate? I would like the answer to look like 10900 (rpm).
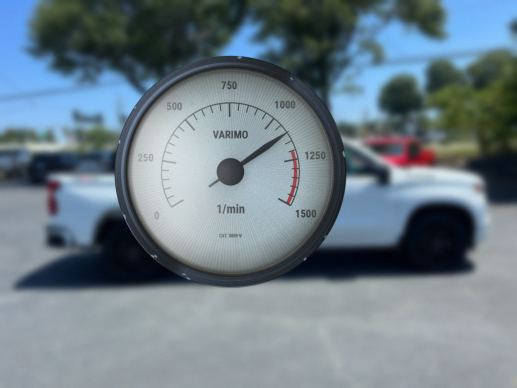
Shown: 1100 (rpm)
